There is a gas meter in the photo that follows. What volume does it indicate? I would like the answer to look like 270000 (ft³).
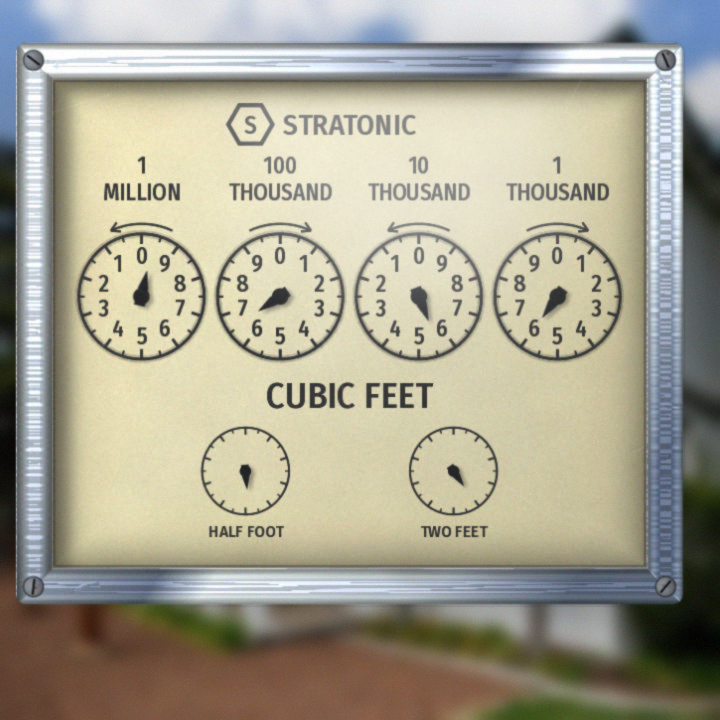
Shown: 965600 (ft³)
